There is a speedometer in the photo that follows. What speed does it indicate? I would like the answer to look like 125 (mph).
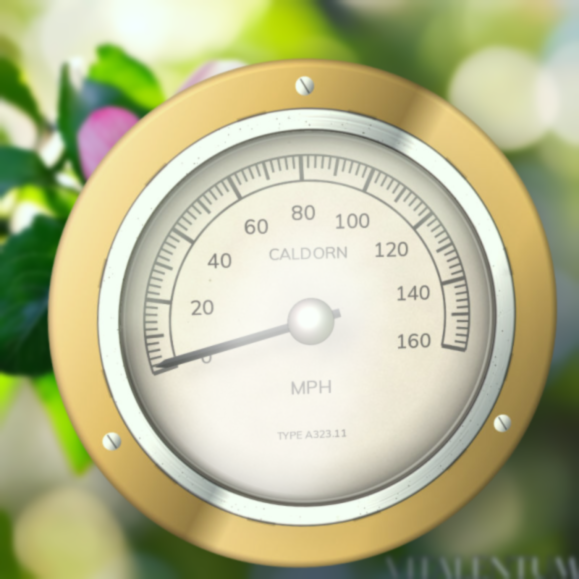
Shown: 2 (mph)
